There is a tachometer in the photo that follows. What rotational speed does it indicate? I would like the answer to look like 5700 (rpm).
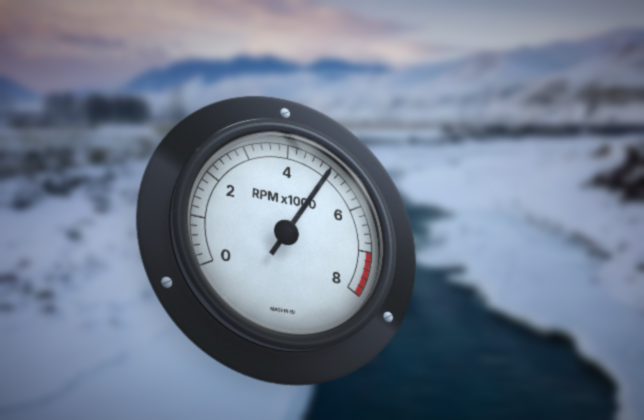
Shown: 5000 (rpm)
